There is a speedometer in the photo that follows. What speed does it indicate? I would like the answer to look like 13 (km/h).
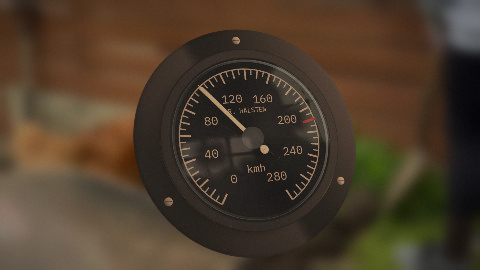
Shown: 100 (km/h)
